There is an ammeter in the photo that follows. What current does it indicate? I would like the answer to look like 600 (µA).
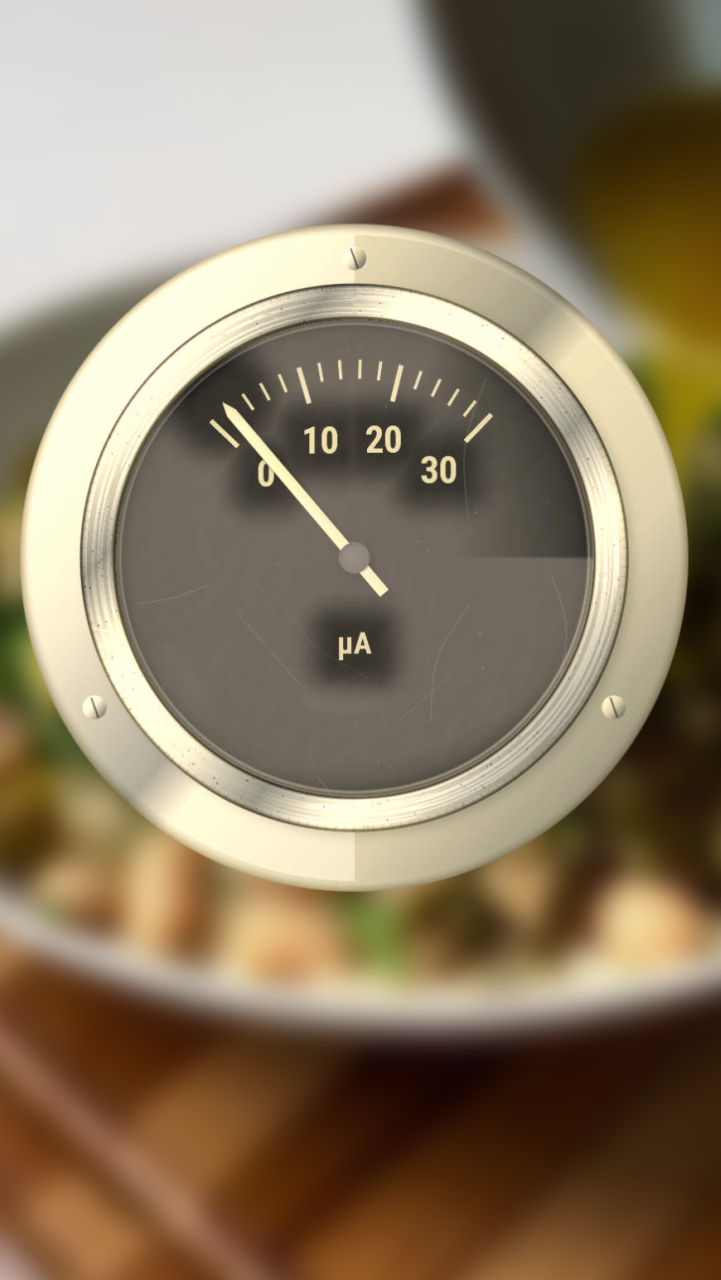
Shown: 2 (µA)
